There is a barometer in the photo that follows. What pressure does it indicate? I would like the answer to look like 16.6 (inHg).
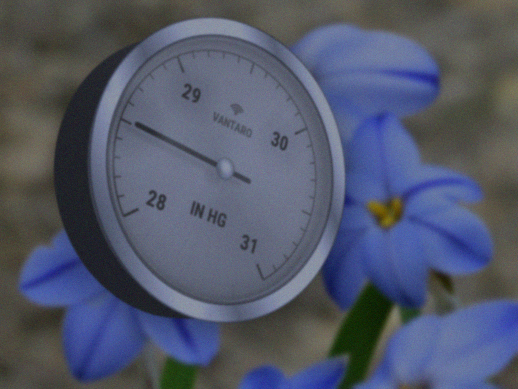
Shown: 28.5 (inHg)
